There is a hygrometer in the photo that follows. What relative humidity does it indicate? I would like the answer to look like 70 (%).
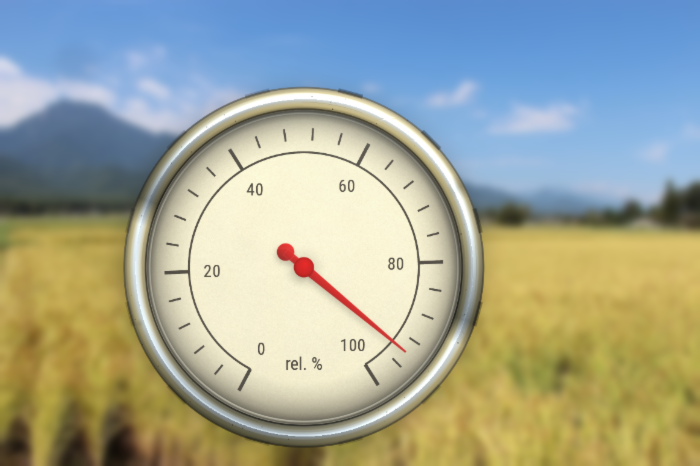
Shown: 94 (%)
